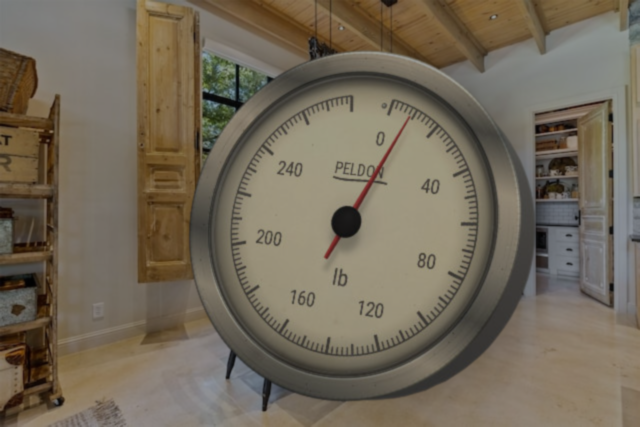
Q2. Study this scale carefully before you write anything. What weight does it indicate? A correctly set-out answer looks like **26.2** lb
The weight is **10** lb
